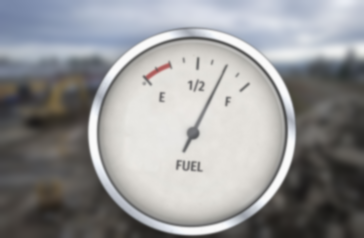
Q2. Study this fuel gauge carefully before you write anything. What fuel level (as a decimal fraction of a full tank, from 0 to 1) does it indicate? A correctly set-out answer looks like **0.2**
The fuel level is **0.75**
